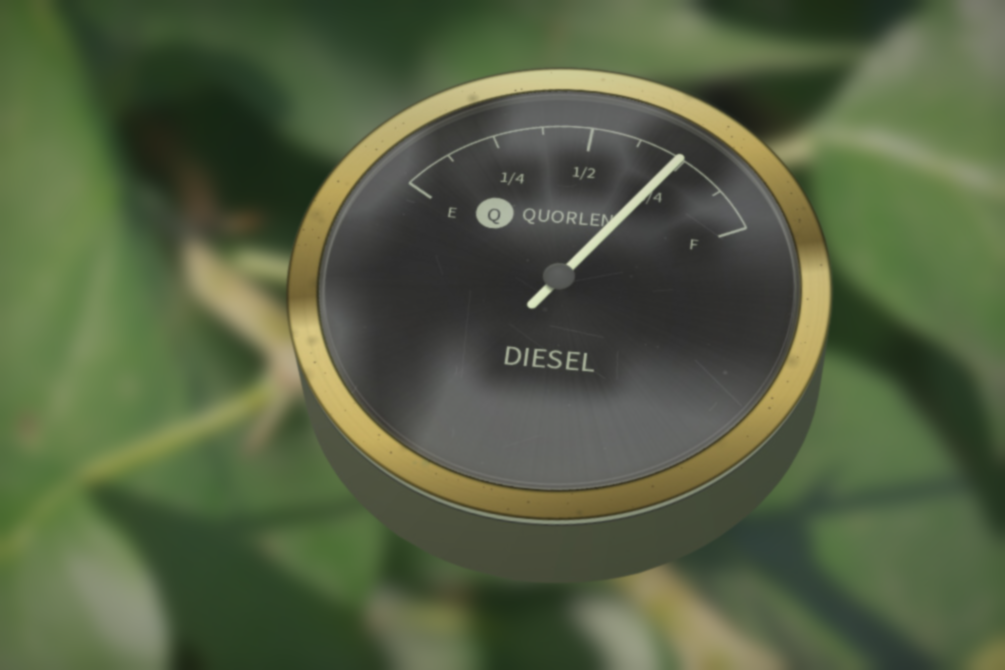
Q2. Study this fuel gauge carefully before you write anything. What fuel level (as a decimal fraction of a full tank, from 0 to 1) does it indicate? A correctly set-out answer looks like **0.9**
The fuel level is **0.75**
